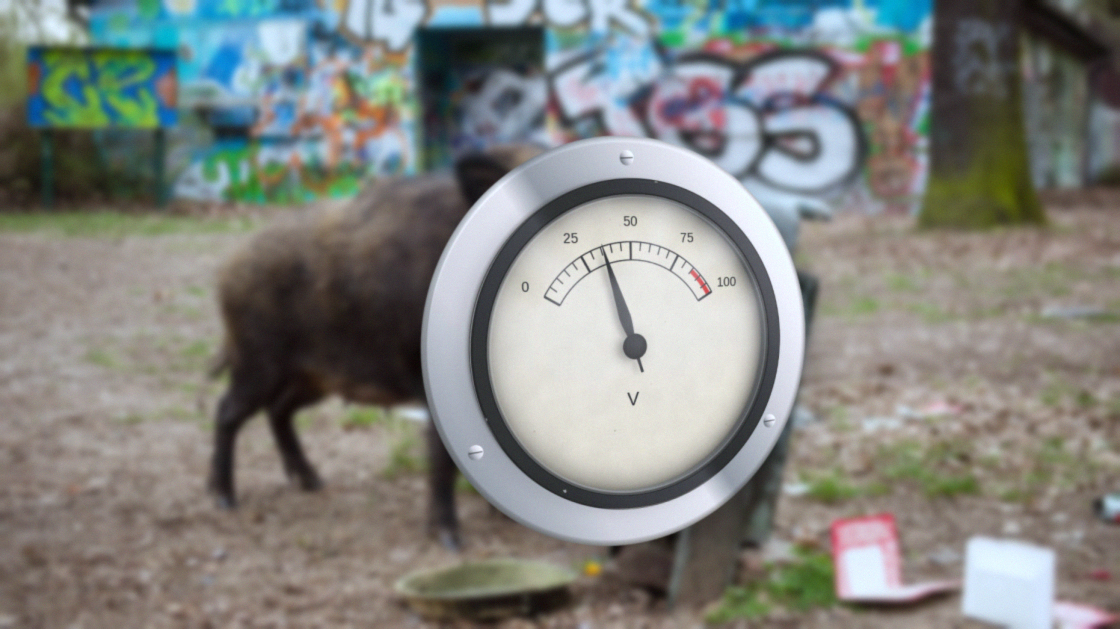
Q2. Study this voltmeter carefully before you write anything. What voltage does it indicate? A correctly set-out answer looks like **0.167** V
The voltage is **35** V
